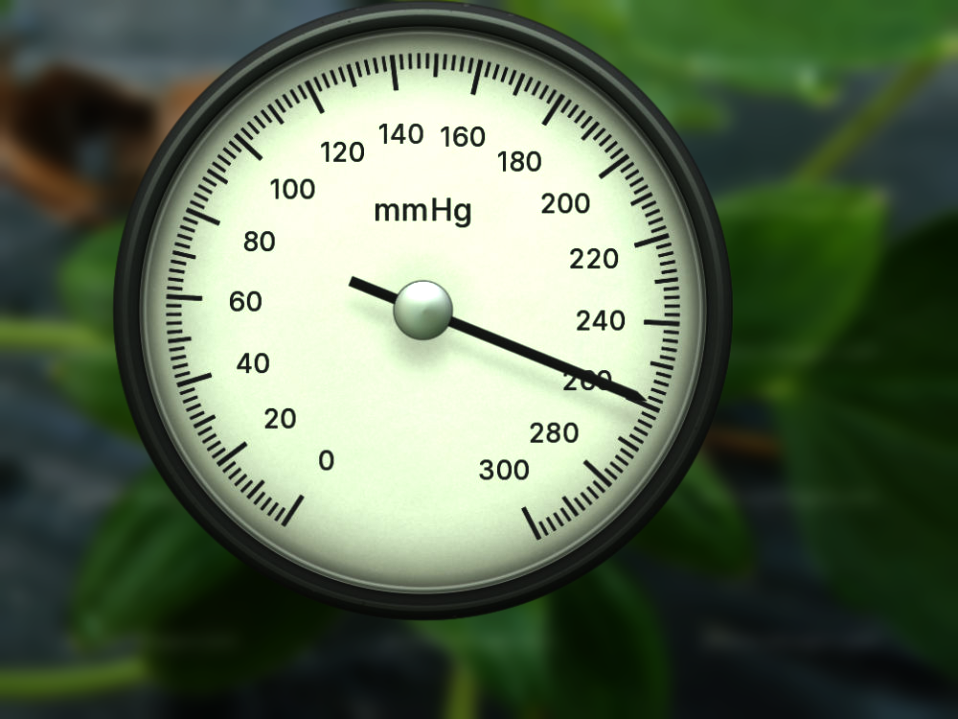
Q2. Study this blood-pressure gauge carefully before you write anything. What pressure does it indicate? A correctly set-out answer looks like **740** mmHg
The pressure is **259** mmHg
